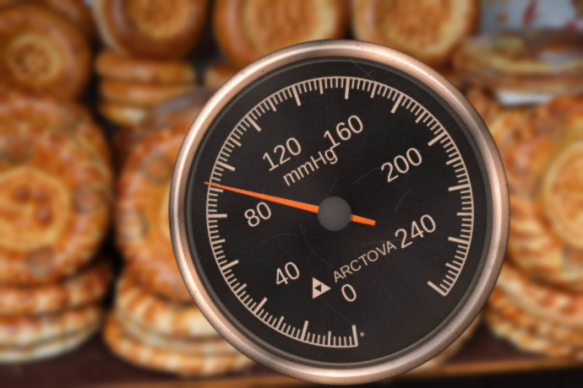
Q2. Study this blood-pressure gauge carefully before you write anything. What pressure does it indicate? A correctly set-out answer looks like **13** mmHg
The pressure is **92** mmHg
